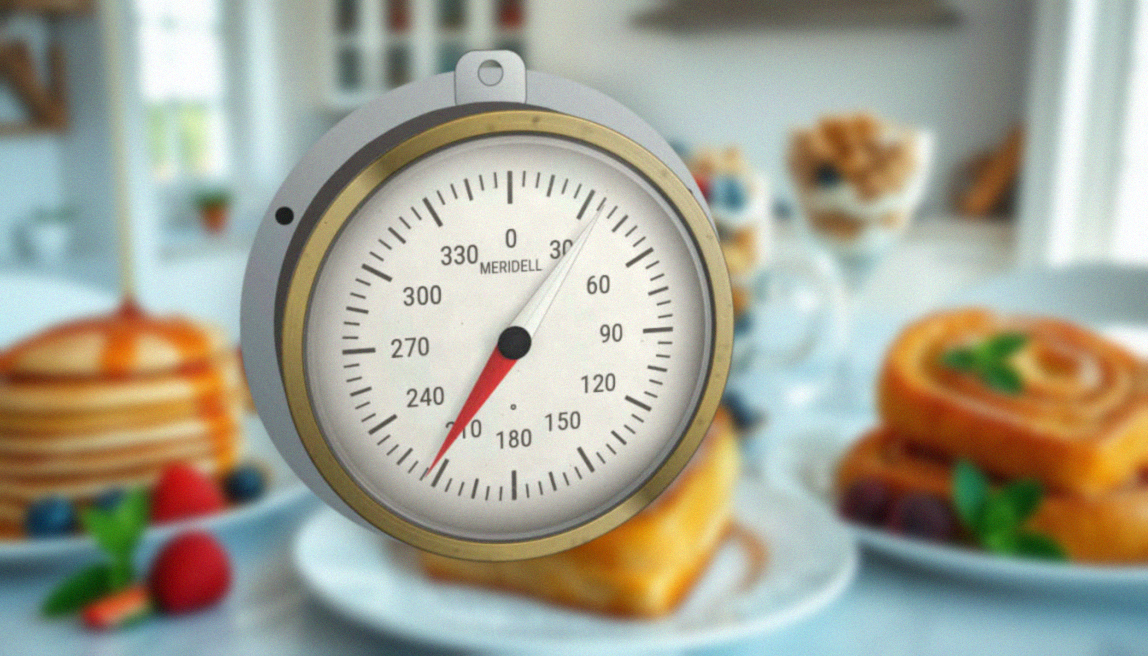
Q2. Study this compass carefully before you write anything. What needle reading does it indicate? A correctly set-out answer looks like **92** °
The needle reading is **215** °
